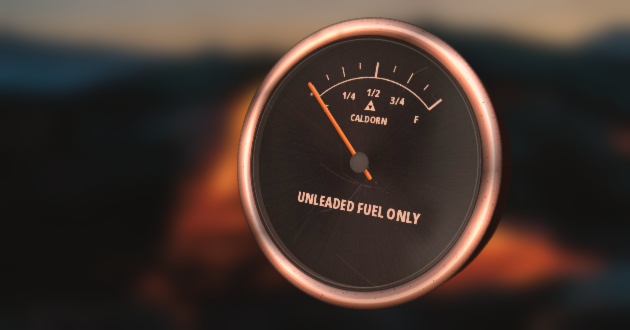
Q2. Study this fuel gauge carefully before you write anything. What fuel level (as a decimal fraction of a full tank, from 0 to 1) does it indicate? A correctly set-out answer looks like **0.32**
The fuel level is **0**
